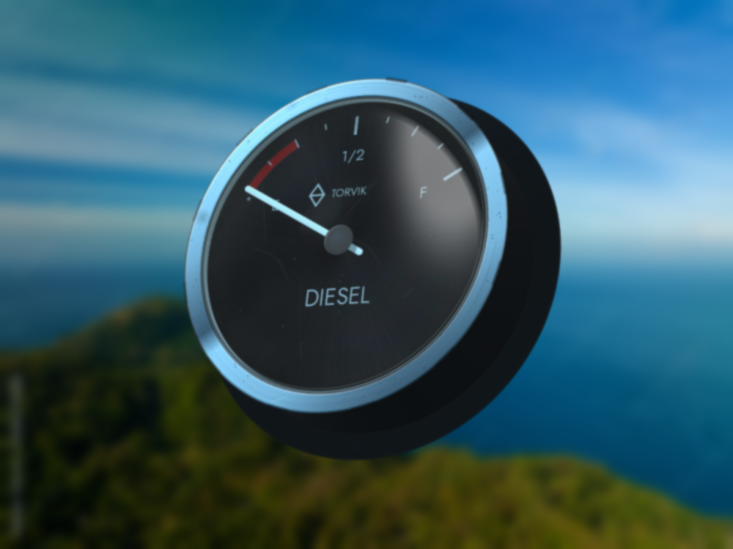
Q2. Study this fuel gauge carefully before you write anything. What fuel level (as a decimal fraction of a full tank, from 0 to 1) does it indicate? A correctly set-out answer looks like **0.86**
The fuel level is **0**
